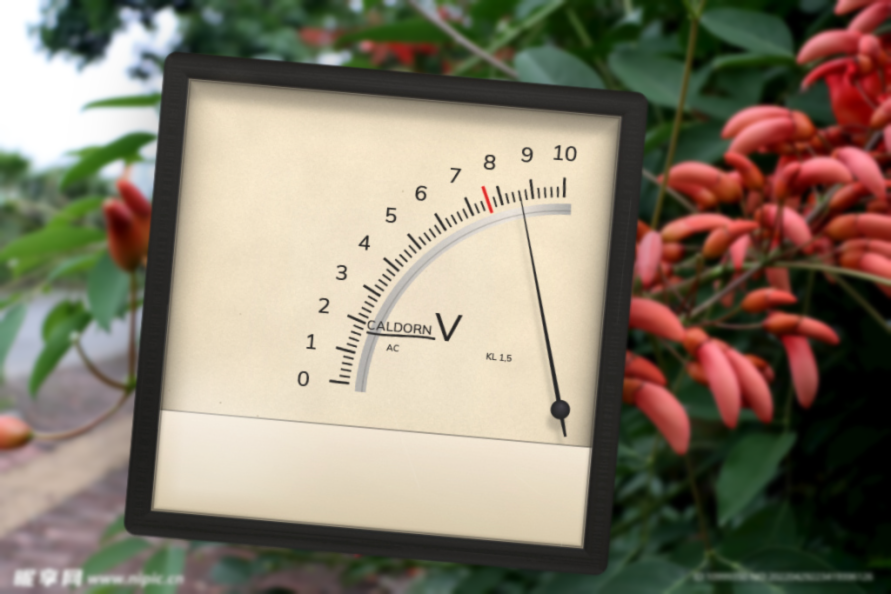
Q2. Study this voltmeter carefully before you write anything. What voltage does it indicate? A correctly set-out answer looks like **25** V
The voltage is **8.6** V
